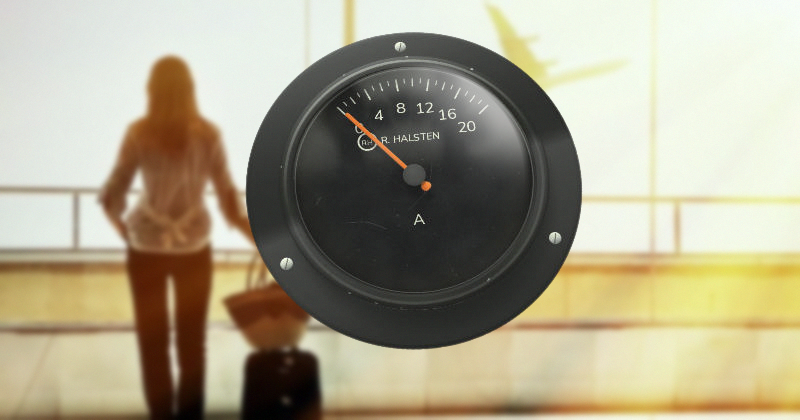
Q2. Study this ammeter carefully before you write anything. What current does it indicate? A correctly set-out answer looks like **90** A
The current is **0** A
